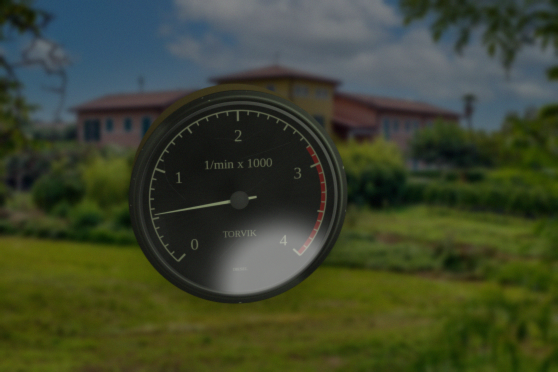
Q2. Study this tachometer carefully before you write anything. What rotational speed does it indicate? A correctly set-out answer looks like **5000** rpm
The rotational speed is **550** rpm
